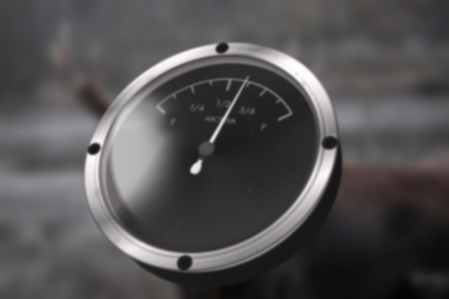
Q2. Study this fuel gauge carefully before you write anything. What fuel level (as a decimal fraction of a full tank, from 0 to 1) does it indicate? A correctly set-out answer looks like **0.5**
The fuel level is **0.625**
